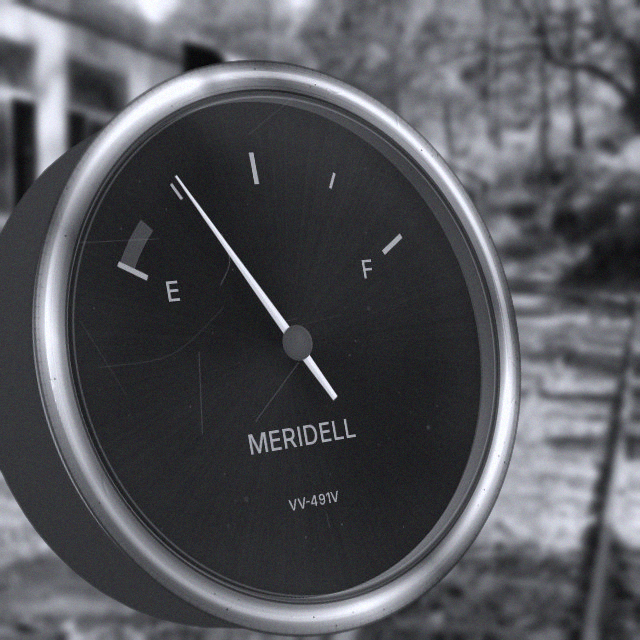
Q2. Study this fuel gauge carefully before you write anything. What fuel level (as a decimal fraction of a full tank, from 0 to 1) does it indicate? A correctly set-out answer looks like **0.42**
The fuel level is **0.25**
